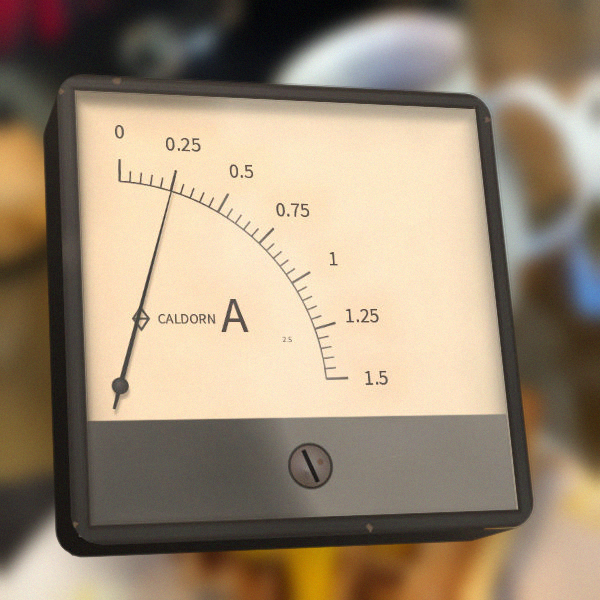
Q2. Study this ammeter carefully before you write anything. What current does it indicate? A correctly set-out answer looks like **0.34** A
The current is **0.25** A
